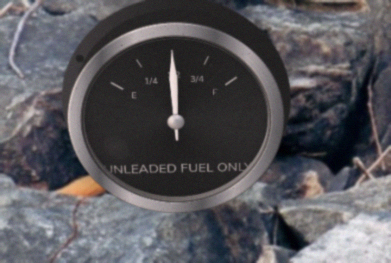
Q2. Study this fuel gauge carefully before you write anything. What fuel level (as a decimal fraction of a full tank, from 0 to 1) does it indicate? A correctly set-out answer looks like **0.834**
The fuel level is **0.5**
